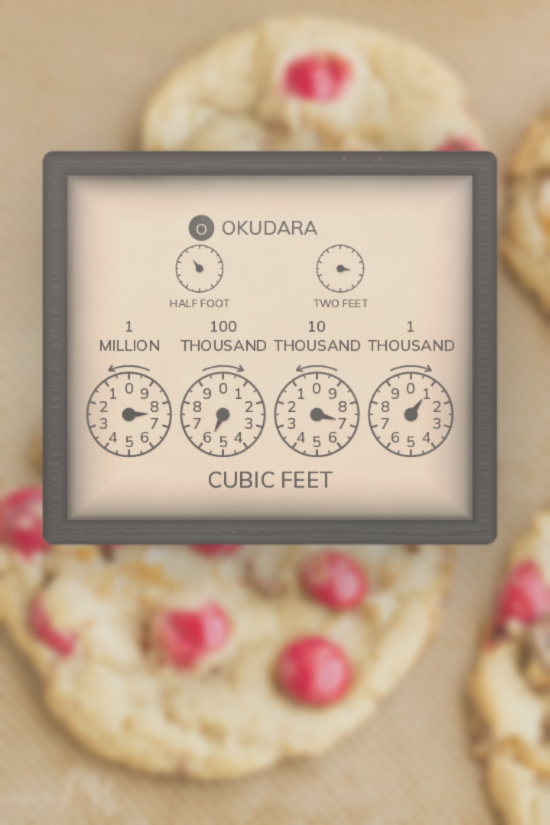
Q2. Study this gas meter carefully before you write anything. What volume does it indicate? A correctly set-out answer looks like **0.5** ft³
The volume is **757100** ft³
